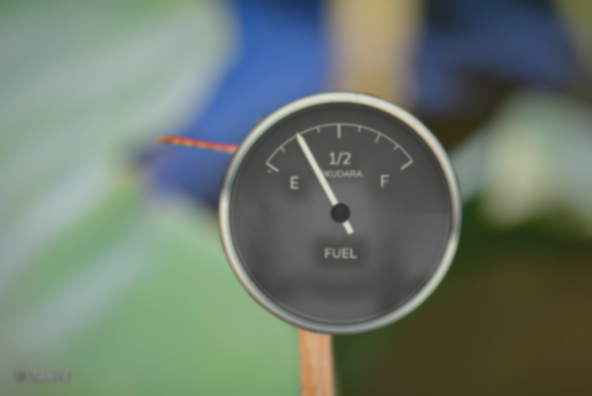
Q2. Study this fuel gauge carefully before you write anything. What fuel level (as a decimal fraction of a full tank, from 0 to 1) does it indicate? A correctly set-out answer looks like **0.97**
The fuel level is **0.25**
